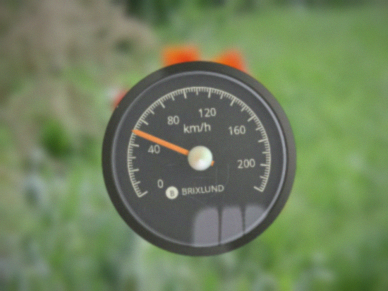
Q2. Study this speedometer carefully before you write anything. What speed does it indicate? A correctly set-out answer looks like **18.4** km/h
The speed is **50** km/h
